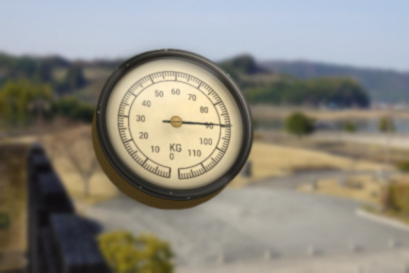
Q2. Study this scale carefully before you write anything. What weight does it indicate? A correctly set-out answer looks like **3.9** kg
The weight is **90** kg
